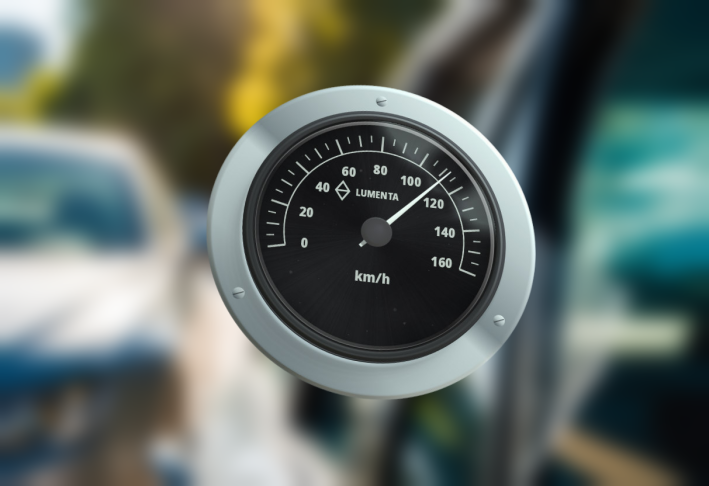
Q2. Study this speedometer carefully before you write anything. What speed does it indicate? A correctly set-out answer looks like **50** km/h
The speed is **112.5** km/h
